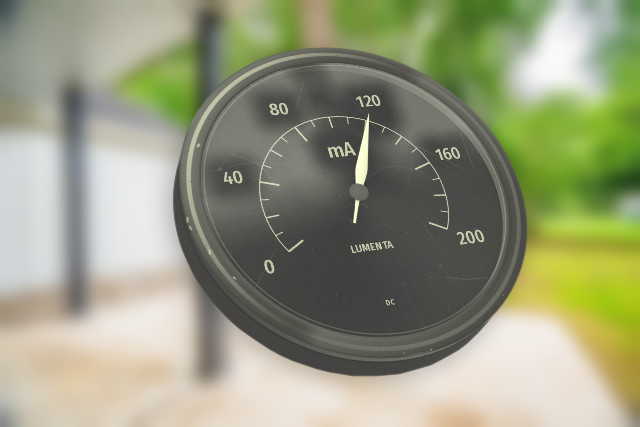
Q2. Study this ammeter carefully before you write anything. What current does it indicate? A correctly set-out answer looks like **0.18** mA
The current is **120** mA
